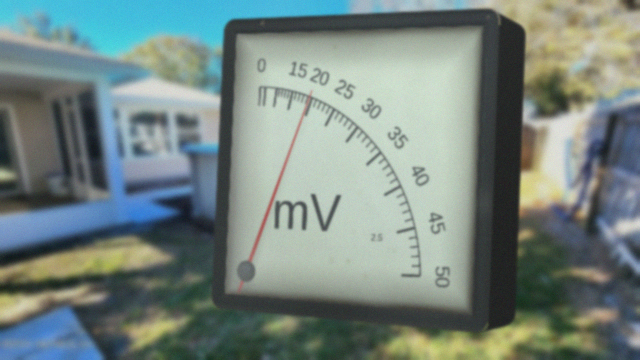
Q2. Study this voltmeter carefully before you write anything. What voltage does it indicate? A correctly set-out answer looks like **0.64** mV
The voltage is **20** mV
